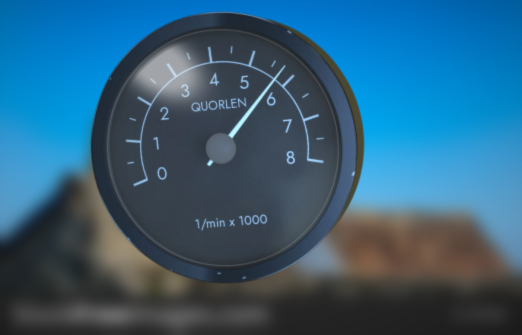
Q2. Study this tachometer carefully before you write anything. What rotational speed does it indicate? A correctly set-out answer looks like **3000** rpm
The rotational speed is **5750** rpm
